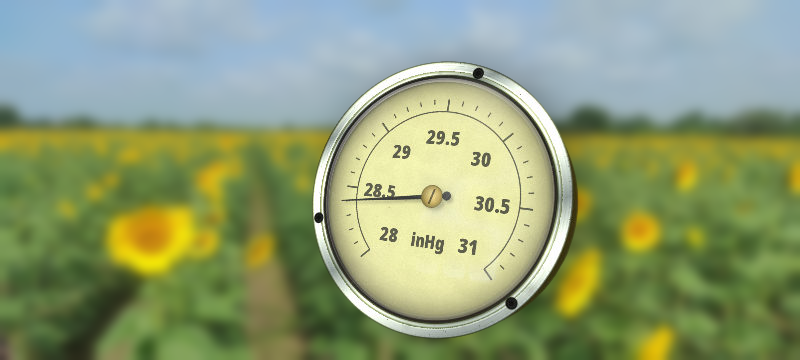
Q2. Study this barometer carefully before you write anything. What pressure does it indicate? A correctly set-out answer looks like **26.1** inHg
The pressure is **28.4** inHg
